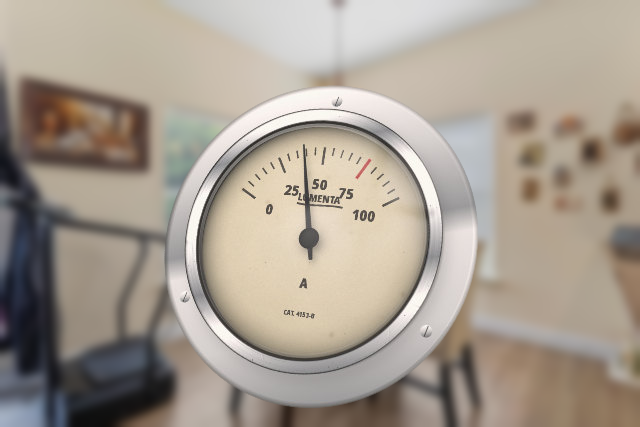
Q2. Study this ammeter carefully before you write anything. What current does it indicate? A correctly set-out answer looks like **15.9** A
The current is **40** A
